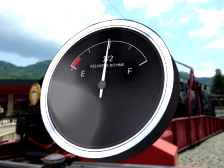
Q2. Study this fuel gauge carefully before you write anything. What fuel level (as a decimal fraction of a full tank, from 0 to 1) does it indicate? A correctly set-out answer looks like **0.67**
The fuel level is **0.5**
